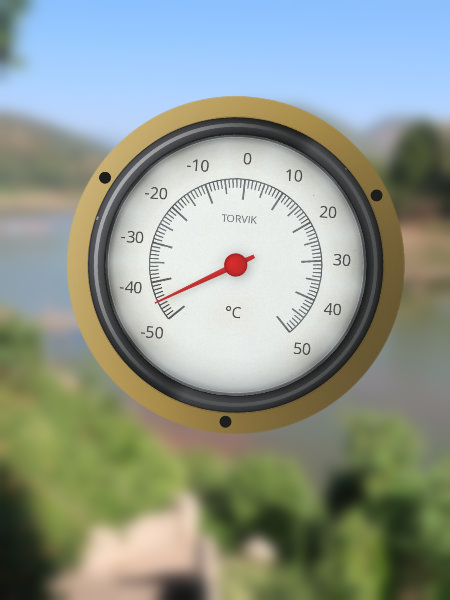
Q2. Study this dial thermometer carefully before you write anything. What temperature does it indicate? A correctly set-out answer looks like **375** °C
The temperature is **-45** °C
